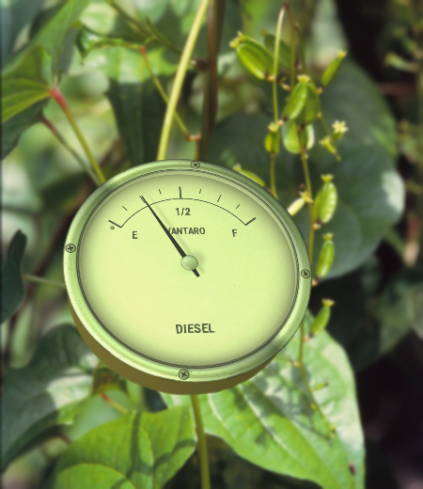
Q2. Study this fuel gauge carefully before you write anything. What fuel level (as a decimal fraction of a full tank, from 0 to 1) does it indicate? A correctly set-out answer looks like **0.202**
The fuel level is **0.25**
